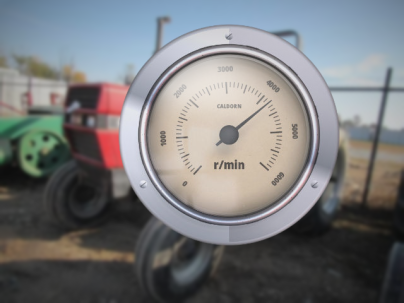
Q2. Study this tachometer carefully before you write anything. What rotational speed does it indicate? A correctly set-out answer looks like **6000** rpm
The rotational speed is **4200** rpm
